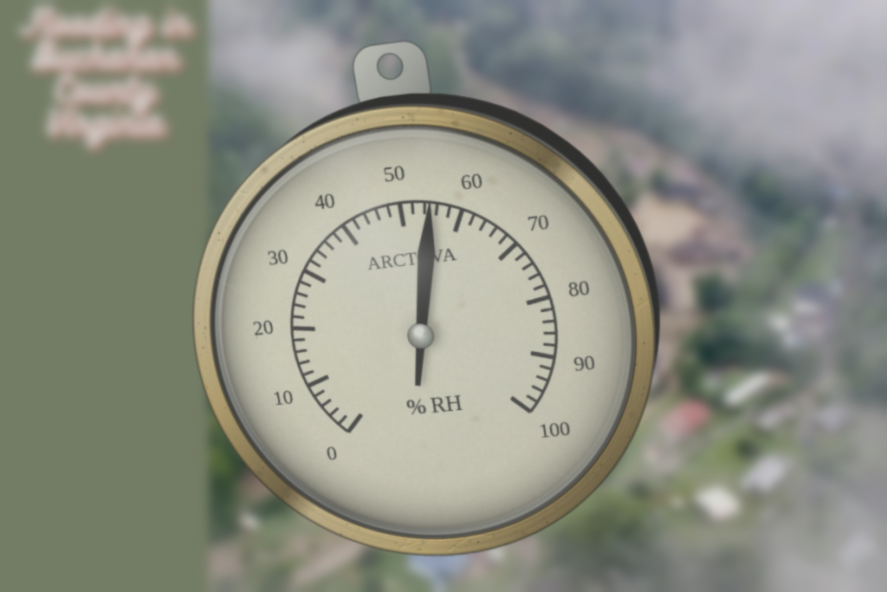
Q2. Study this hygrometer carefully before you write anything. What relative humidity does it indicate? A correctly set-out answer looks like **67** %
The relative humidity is **55** %
